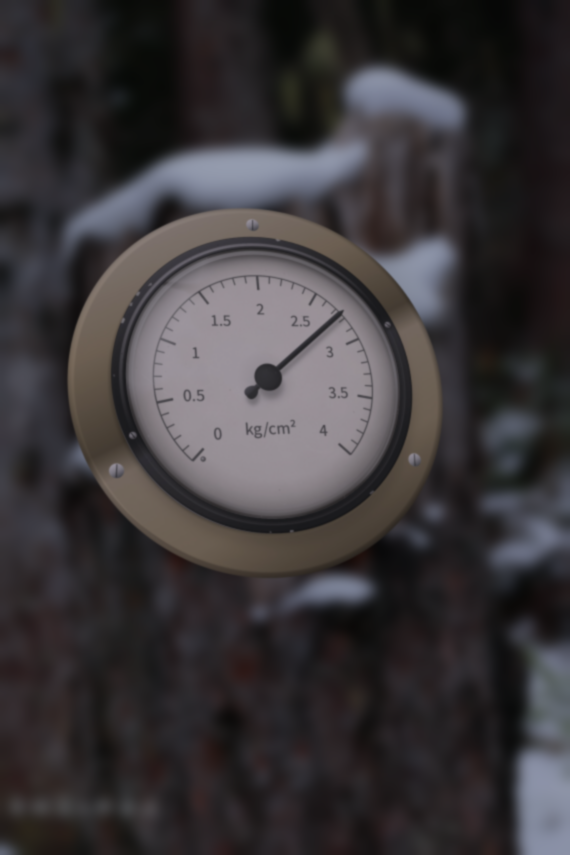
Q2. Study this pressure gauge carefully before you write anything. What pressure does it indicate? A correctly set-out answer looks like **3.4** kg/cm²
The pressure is **2.75** kg/cm²
